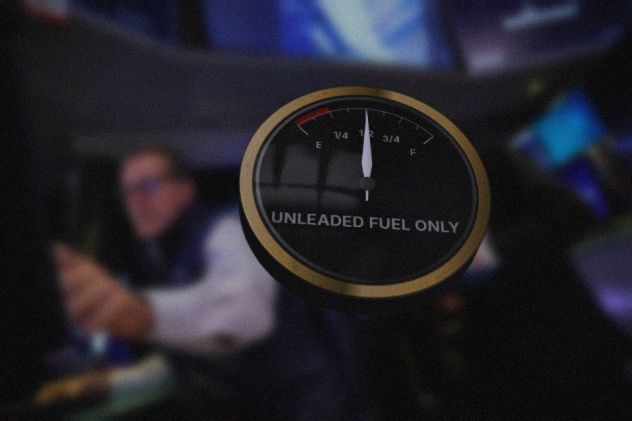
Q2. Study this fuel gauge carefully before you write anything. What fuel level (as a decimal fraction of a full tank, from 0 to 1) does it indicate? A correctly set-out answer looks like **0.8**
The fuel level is **0.5**
